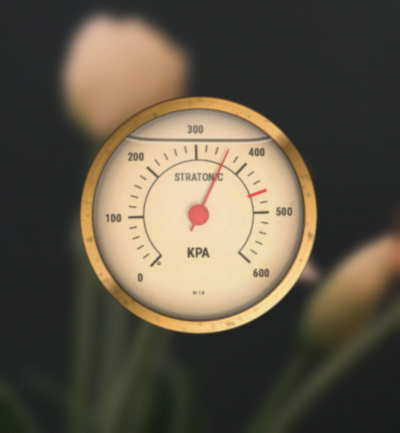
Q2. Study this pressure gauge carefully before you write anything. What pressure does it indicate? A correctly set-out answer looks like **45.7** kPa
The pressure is **360** kPa
